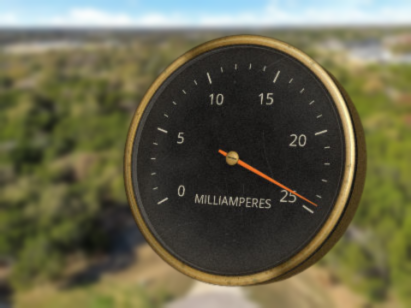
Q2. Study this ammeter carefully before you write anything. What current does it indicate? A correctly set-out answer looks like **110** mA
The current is **24.5** mA
